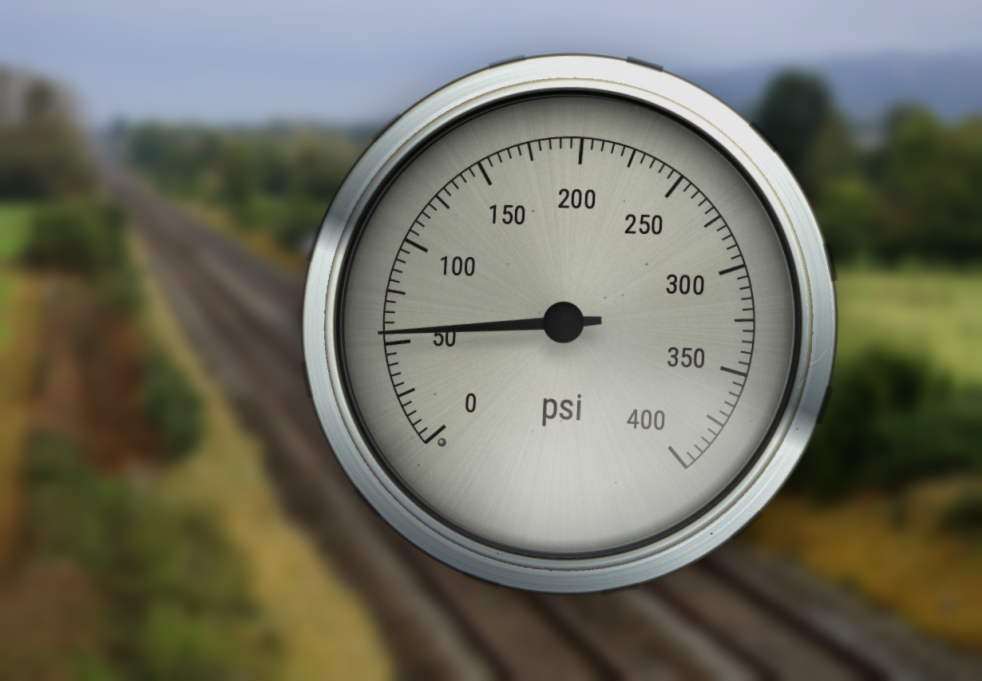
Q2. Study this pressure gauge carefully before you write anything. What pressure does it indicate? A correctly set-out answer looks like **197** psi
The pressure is **55** psi
